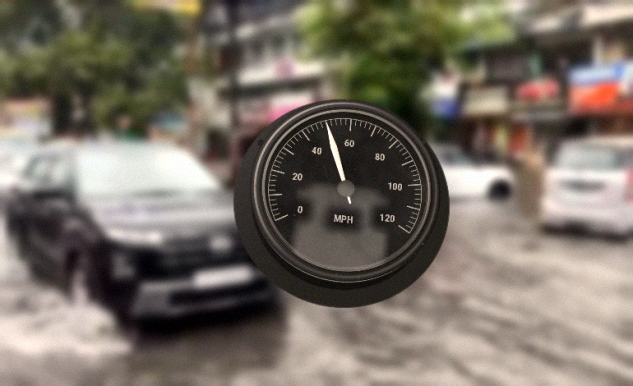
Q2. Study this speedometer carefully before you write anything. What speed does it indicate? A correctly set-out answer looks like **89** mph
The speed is **50** mph
